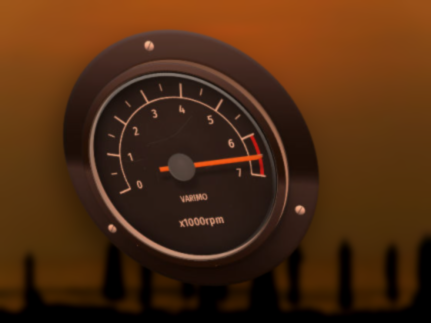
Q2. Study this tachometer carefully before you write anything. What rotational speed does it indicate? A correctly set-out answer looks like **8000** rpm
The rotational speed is **6500** rpm
